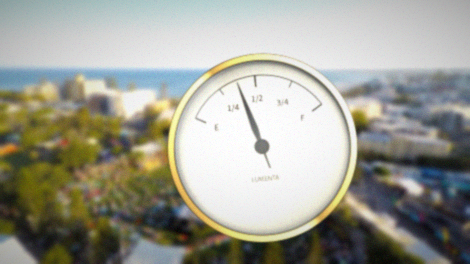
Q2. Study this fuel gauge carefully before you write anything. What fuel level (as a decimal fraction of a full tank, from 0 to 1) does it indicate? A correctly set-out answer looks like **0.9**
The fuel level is **0.375**
